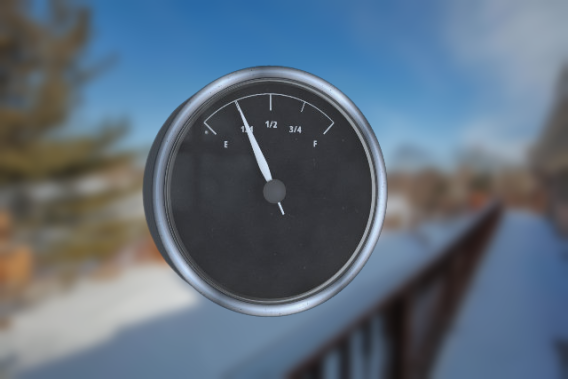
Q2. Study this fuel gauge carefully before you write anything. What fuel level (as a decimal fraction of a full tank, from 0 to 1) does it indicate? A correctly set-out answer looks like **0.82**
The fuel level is **0.25**
